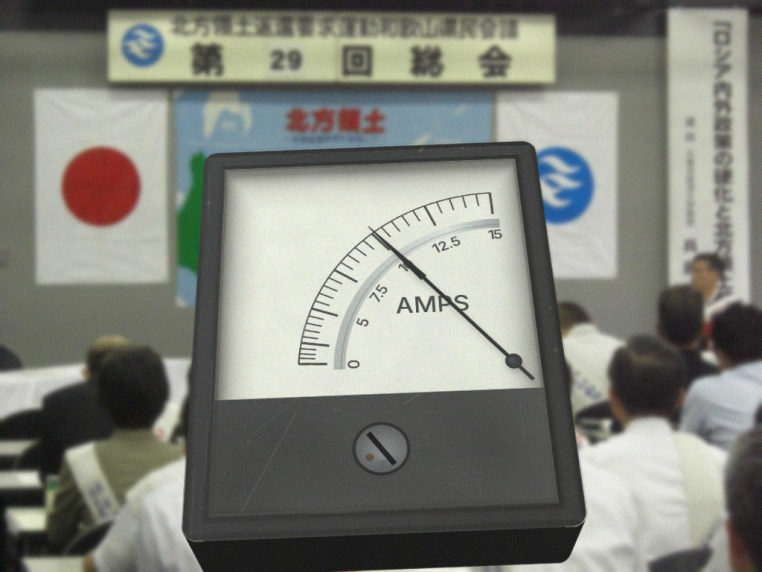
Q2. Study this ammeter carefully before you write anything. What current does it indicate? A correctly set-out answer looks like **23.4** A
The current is **10** A
